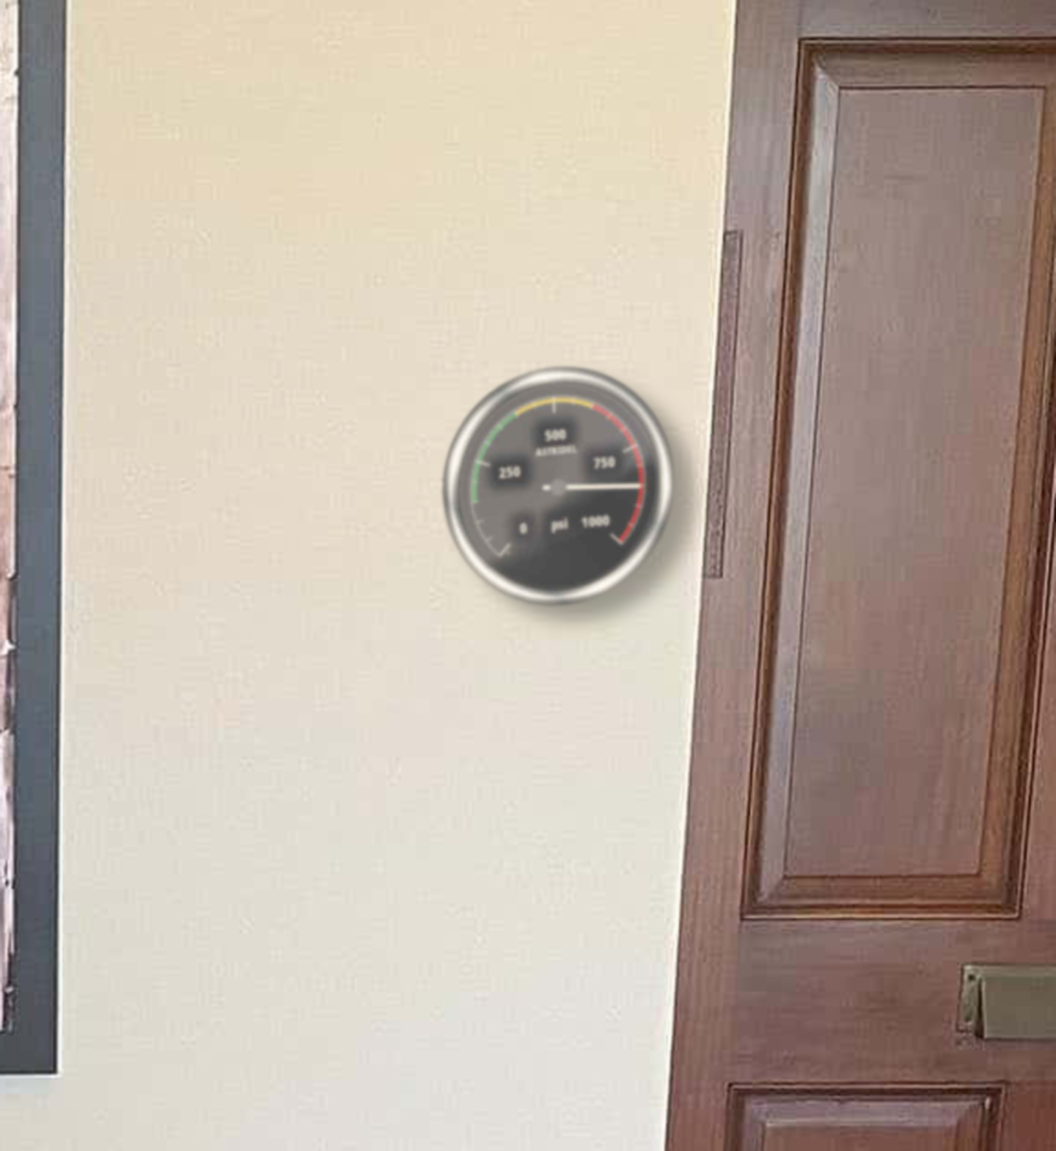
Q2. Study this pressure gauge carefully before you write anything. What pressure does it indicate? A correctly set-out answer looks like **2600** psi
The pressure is **850** psi
